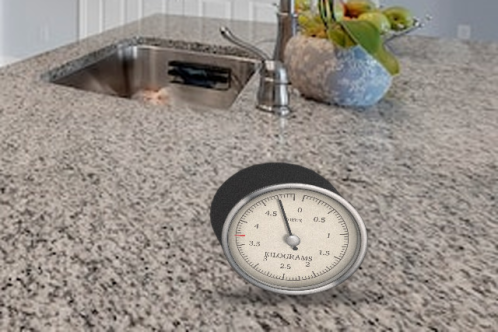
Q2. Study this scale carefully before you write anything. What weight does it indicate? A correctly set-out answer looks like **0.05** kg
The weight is **4.75** kg
